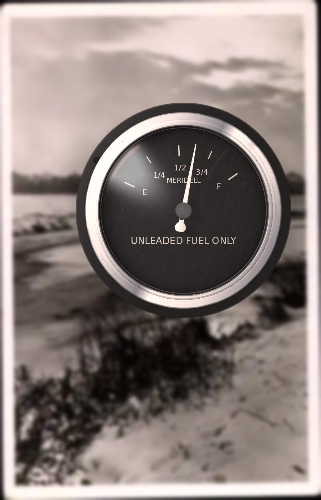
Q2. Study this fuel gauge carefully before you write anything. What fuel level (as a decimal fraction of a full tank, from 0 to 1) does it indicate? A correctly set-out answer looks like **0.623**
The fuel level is **0.625**
